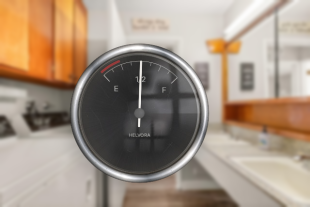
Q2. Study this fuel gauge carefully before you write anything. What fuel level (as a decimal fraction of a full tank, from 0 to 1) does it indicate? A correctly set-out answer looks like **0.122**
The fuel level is **0.5**
